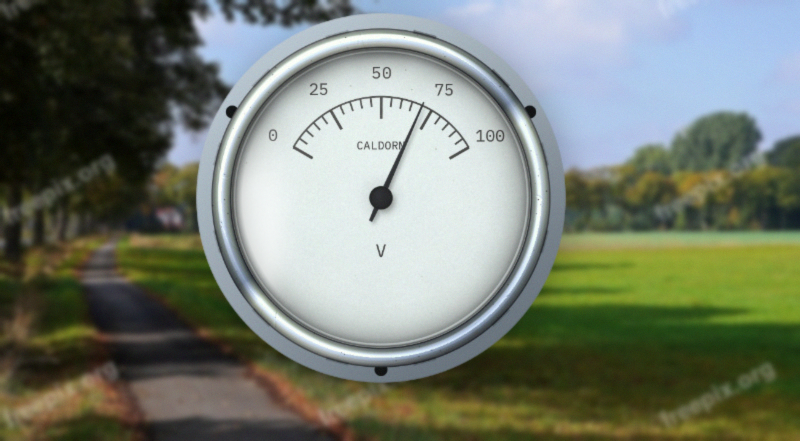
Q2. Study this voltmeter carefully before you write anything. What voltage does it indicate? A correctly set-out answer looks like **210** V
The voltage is **70** V
